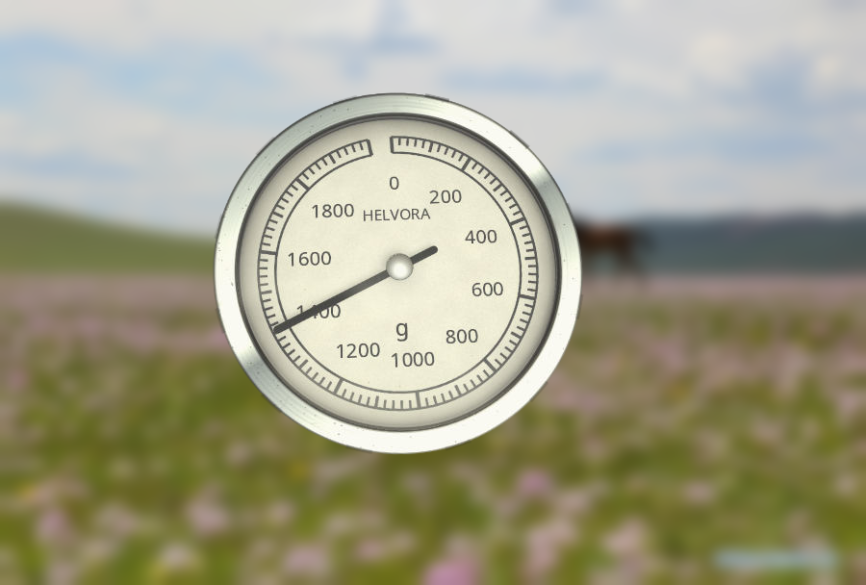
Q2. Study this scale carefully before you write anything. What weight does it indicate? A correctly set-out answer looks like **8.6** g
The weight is **1400** g
